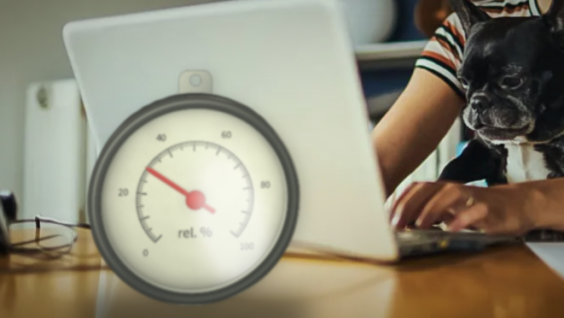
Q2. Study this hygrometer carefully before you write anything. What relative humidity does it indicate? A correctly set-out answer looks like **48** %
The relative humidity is **30** %
